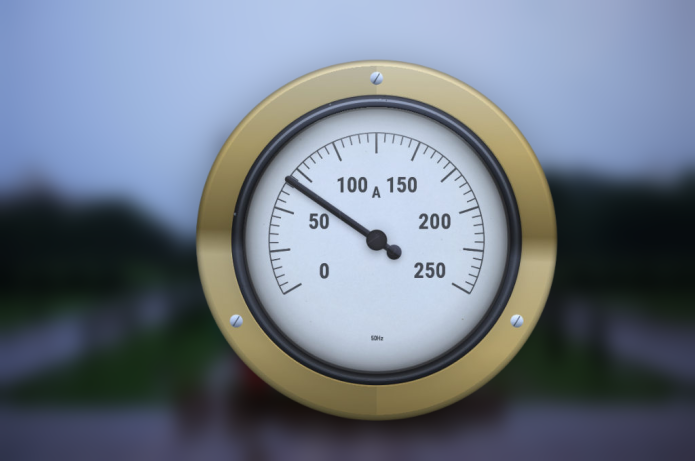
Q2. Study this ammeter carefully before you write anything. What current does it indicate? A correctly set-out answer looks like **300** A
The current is **67.5** A
